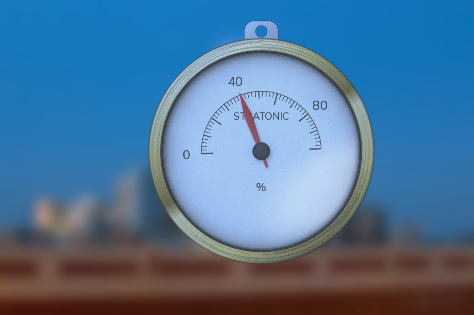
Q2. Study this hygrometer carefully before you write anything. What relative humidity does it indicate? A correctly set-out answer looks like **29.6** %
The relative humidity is **40** %
